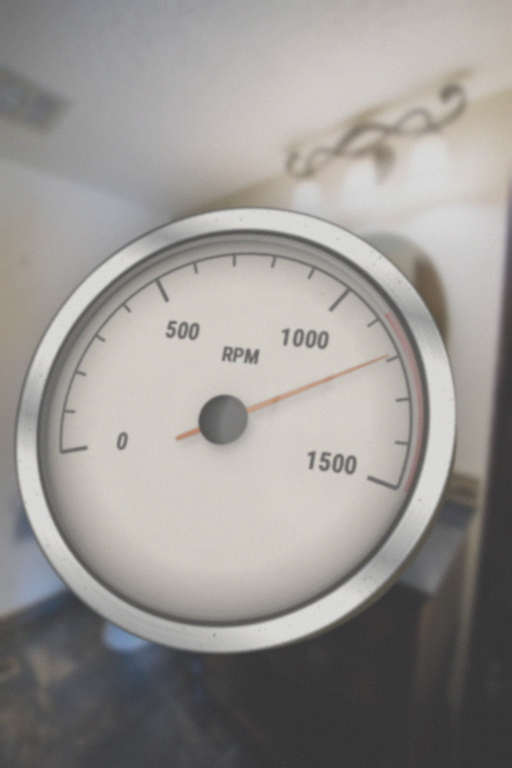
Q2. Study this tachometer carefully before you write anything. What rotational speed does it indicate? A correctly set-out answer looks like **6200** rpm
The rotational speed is **1200** rpm
